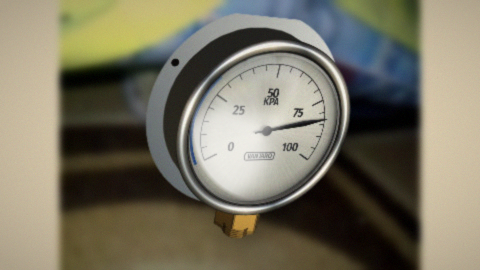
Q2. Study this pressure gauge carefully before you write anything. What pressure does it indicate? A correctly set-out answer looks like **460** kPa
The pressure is **82.5** kPa
